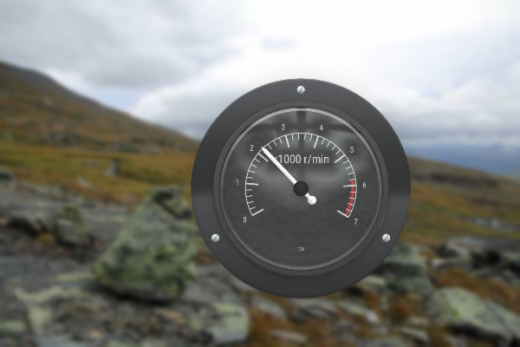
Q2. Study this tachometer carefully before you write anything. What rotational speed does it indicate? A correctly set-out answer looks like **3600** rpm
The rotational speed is **2200** rpm
